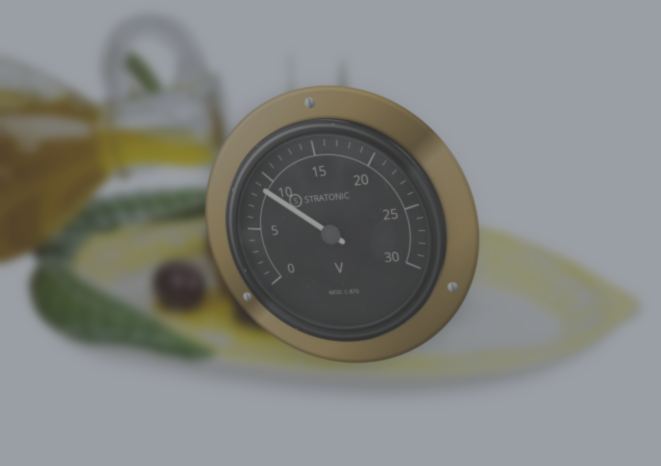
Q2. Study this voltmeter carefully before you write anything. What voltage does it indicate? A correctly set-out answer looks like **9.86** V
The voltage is **9** V
